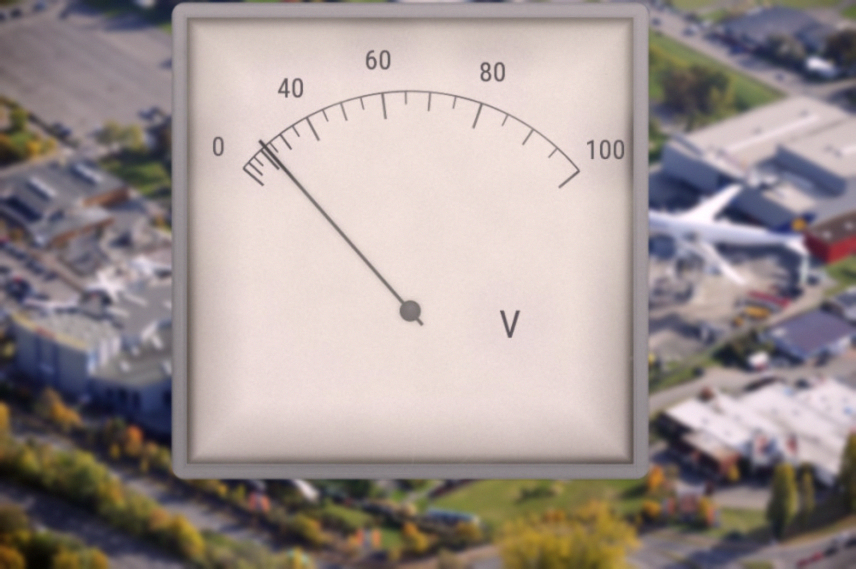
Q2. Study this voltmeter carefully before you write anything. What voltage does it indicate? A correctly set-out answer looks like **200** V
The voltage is **22.5** V
